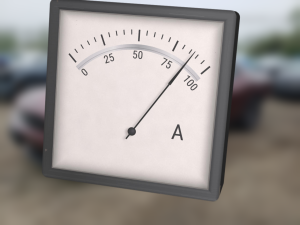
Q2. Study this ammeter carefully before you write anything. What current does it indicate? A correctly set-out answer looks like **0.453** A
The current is **87.5** A
